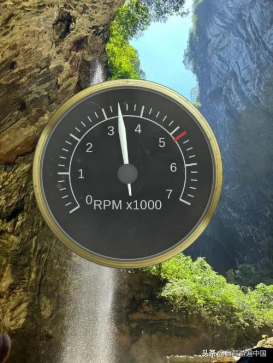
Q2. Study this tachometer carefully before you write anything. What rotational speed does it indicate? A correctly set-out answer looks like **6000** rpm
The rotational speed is **3400** rpm
